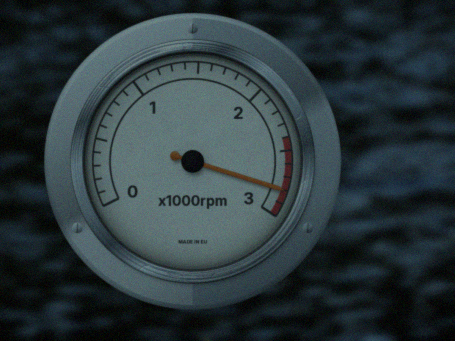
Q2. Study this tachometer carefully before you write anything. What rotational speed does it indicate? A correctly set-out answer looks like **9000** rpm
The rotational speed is **2800** rpm
